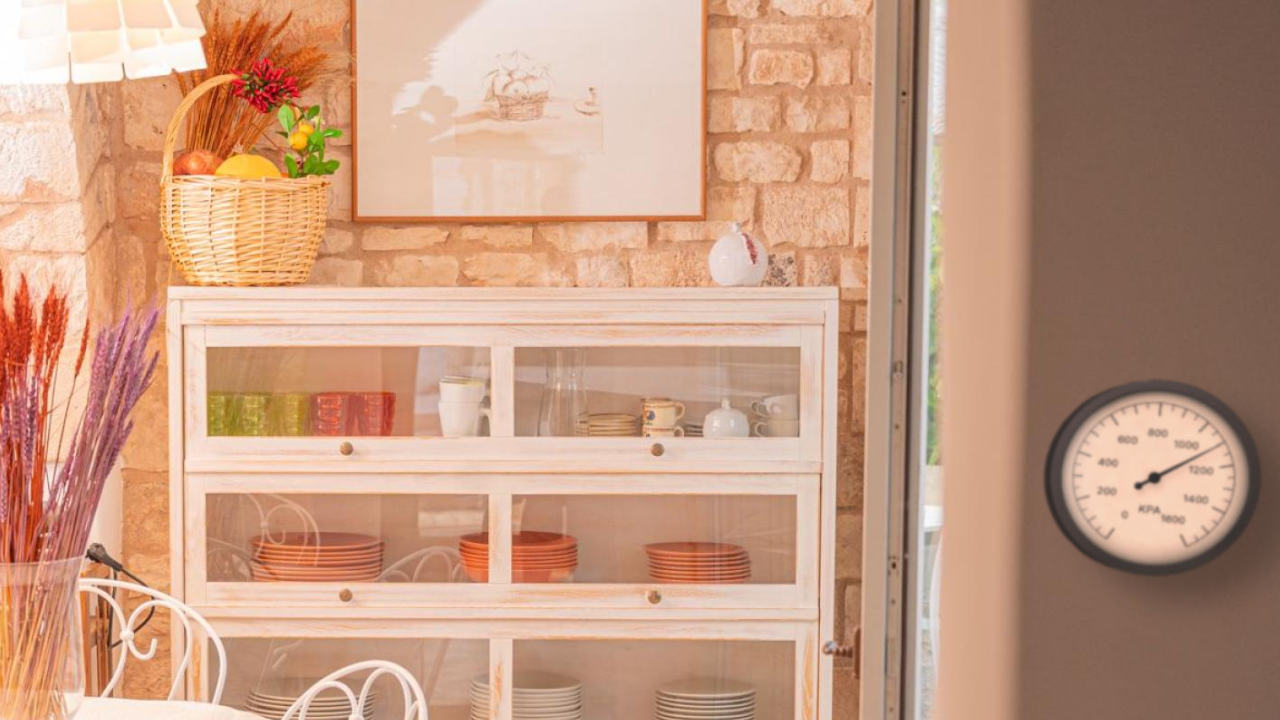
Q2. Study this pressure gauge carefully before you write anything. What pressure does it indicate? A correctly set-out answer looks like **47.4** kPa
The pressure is **1100** kPa
